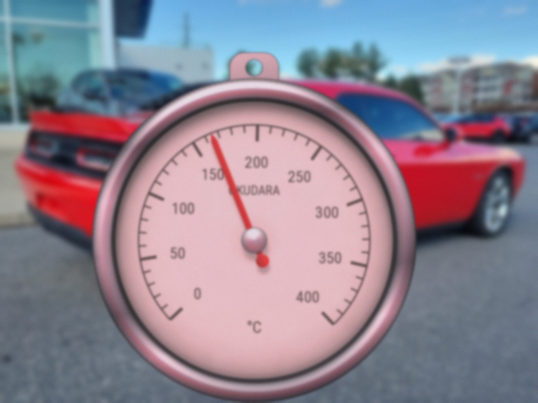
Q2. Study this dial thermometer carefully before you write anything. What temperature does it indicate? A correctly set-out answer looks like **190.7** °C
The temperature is **165** °C
